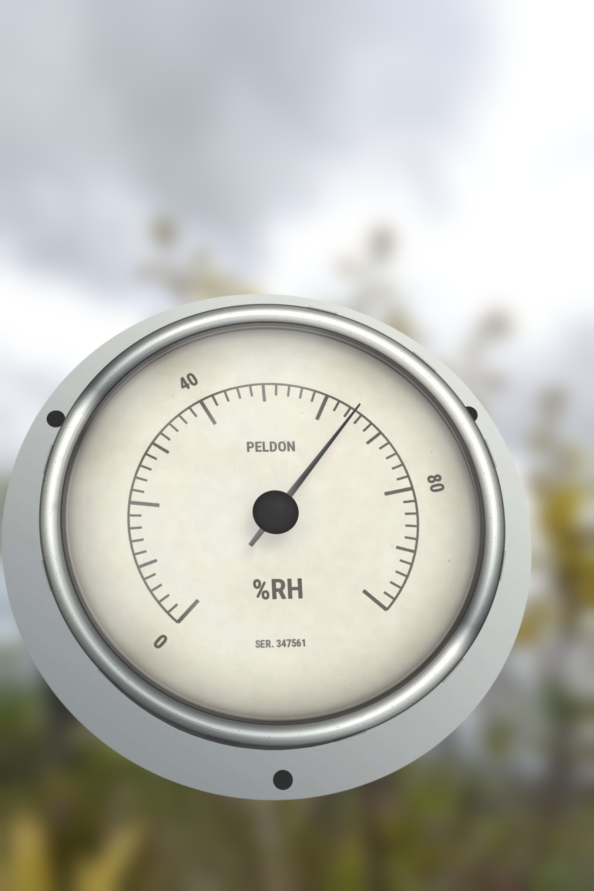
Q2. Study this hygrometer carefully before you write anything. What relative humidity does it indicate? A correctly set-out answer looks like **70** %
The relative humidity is **65** %
